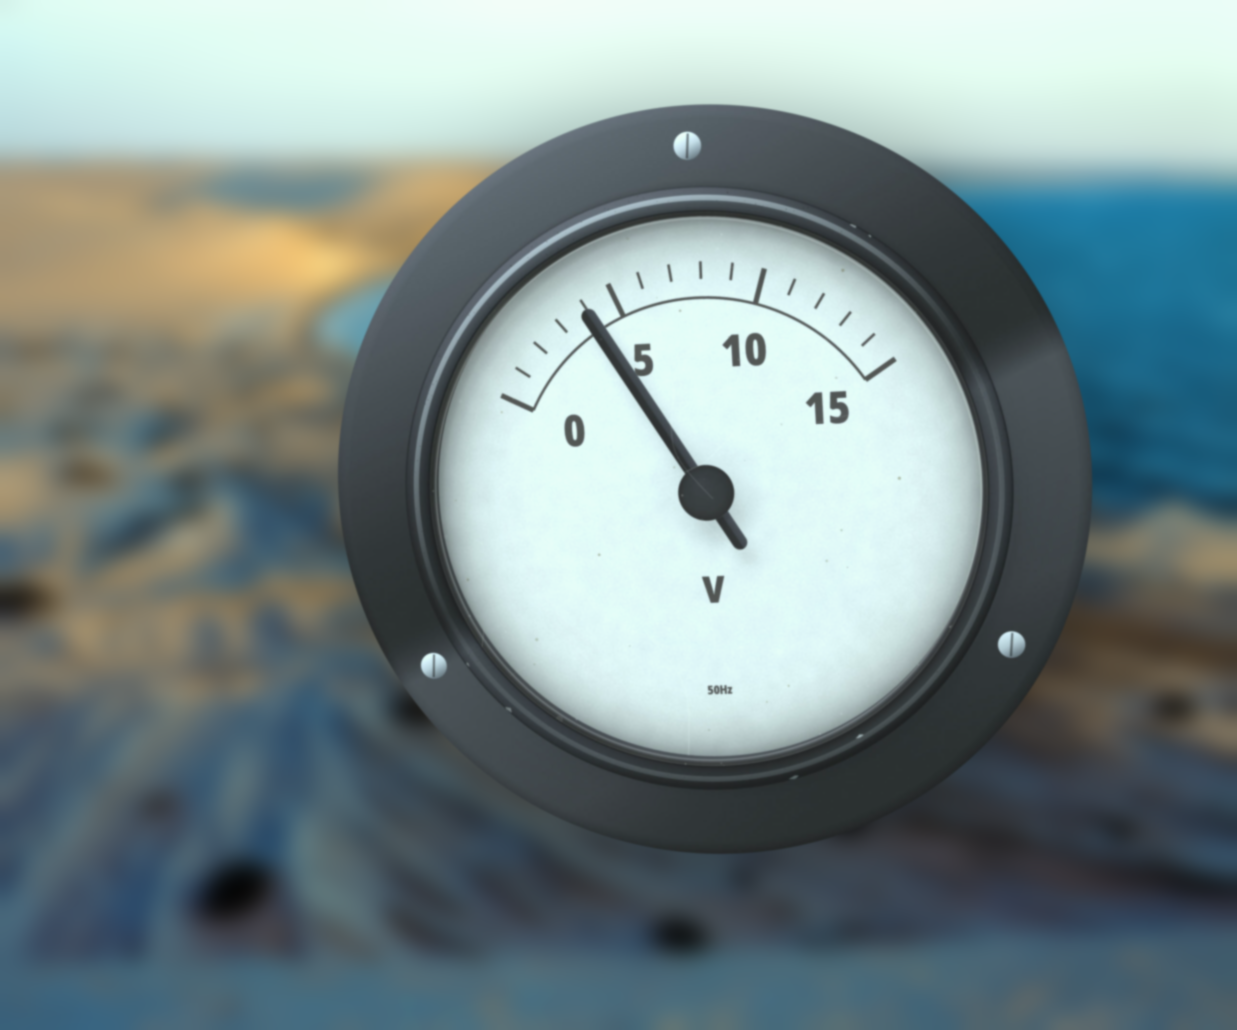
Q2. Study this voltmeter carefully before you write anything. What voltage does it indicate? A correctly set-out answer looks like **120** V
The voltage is **4** V
